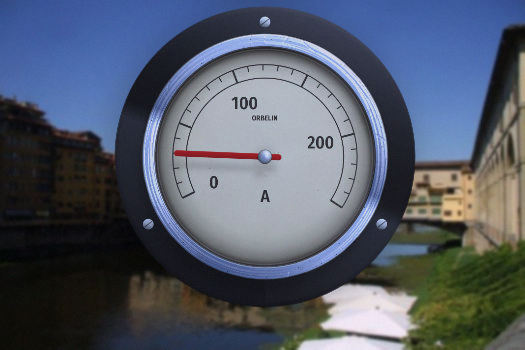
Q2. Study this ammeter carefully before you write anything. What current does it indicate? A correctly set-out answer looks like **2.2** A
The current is **30** A
